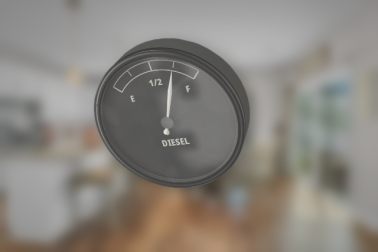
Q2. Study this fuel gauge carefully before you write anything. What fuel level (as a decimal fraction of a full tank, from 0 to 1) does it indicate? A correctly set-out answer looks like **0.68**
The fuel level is **0.75**
